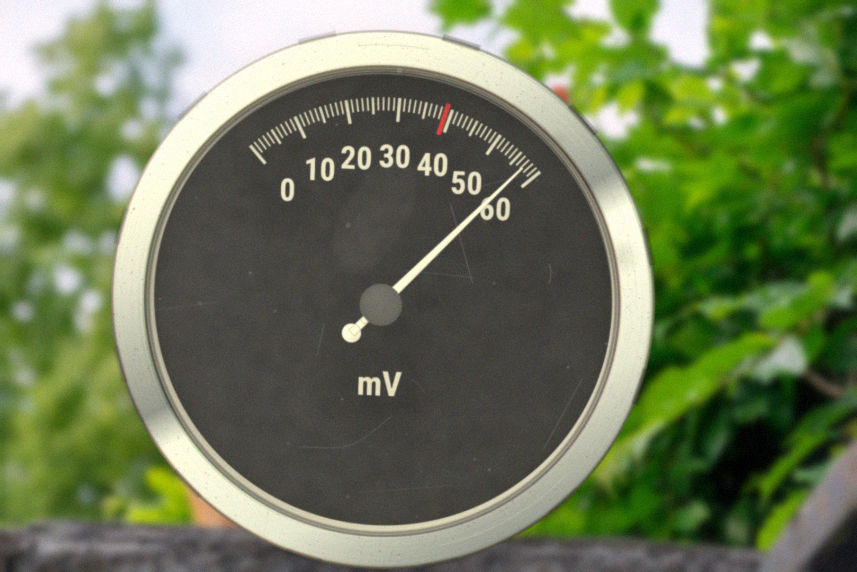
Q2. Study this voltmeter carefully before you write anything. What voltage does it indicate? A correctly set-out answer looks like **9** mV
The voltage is **57** mV
